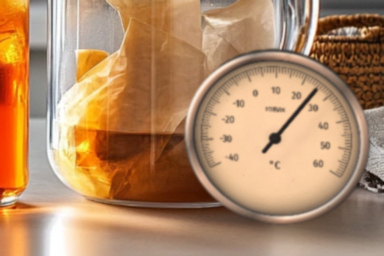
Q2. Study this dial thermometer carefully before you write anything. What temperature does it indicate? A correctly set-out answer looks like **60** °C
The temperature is **25** °C
